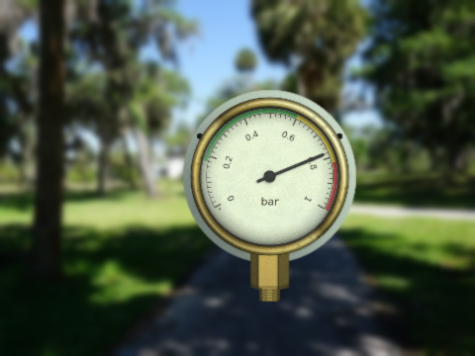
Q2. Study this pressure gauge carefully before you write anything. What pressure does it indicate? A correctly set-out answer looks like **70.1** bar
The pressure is **0.78** bar
